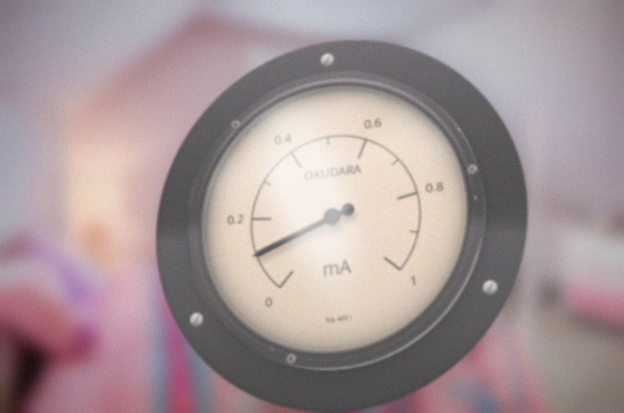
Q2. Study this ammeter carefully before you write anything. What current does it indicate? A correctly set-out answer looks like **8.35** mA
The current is **0.1** mA
